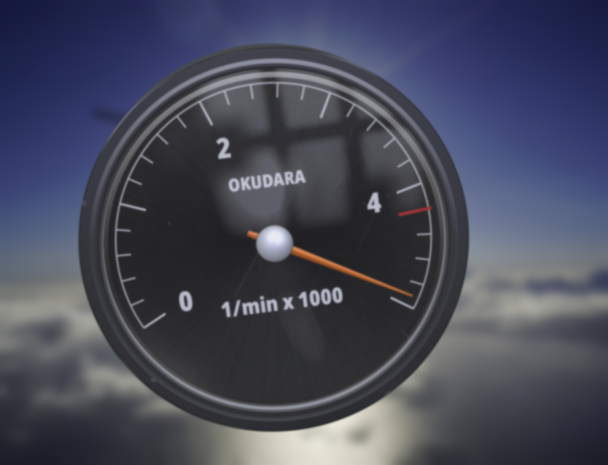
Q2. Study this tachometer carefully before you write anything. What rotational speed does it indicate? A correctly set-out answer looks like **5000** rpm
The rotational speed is **4900** rpm
